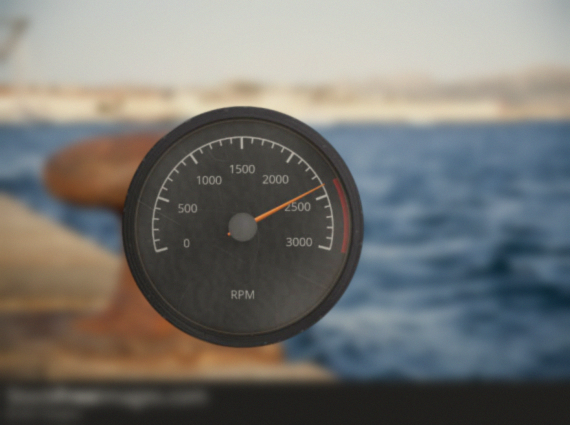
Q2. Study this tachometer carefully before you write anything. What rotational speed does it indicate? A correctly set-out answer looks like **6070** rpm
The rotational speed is **2400** rpm
